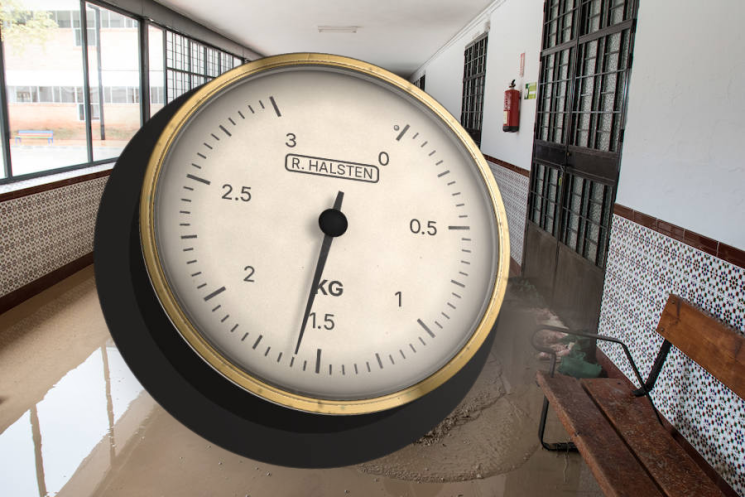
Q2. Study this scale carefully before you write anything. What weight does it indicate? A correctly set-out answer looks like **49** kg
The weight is **1.6** kg
